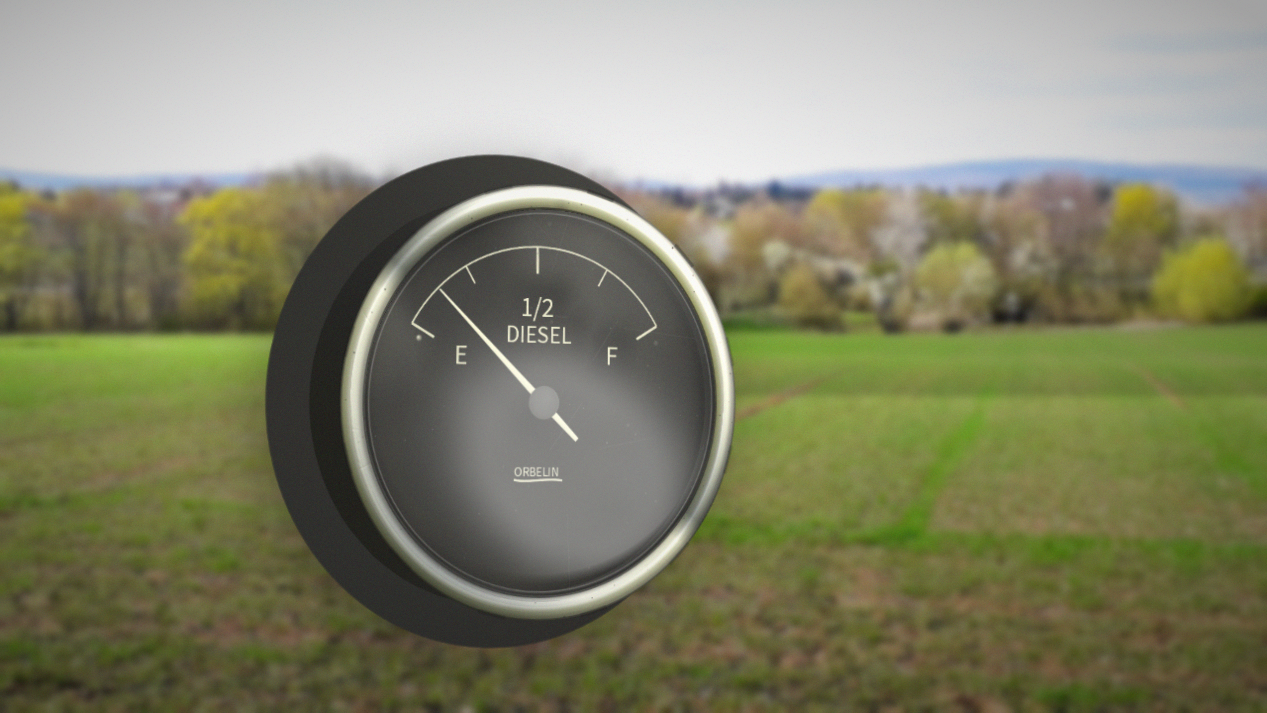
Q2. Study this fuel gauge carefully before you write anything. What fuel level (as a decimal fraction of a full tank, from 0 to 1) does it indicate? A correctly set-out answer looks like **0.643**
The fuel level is **0.125**
